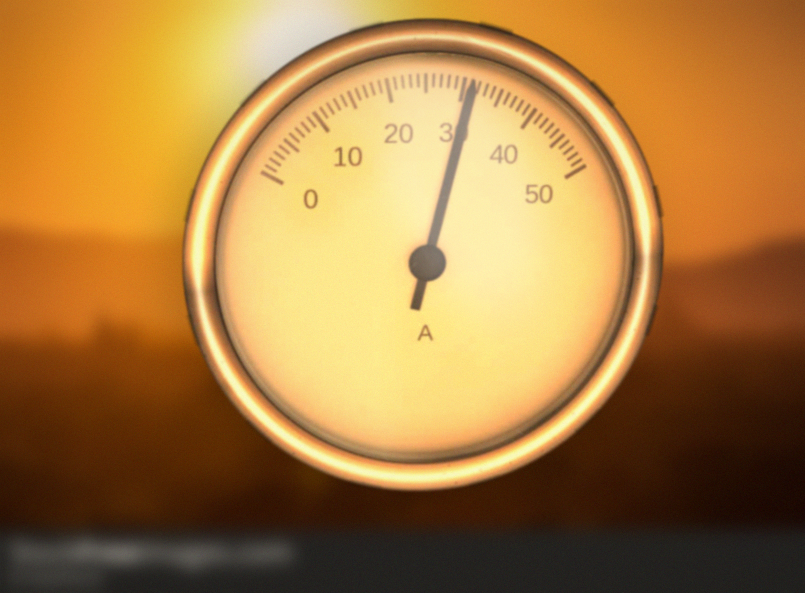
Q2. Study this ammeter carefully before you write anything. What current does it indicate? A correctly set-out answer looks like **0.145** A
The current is **31** A
